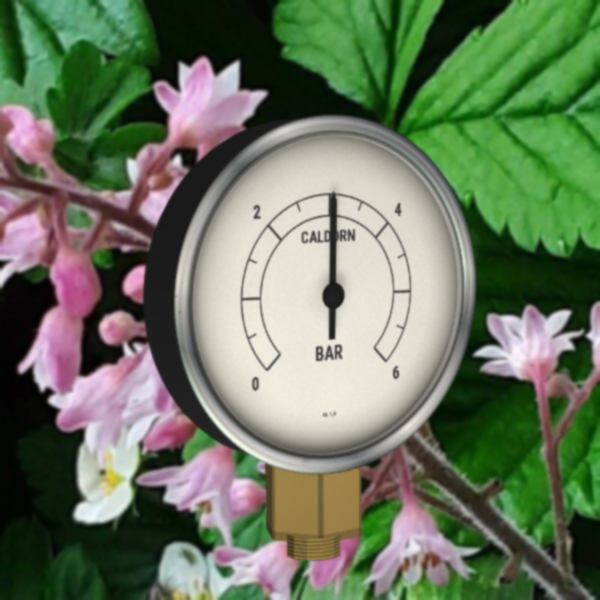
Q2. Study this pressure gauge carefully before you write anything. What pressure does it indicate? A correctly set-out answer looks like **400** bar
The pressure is **3** bar
